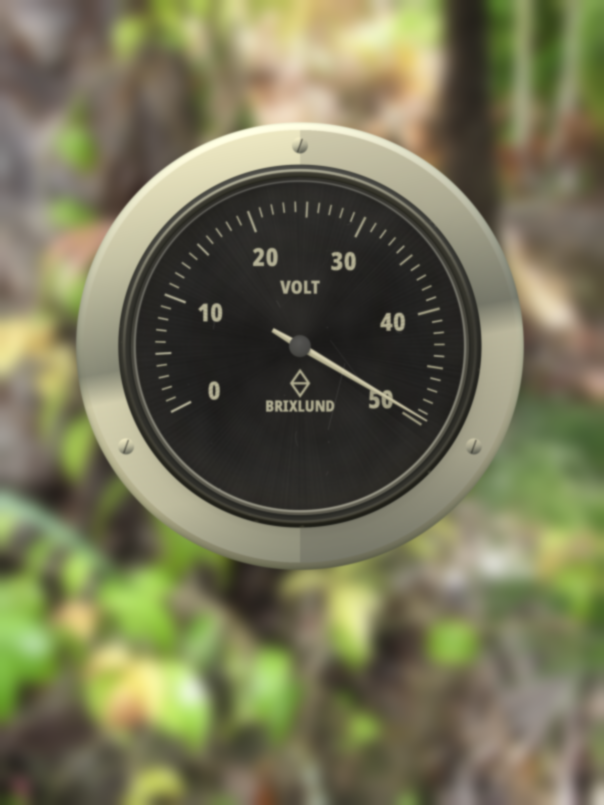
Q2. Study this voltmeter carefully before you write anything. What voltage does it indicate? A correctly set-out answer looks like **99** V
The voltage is **49.5** V
